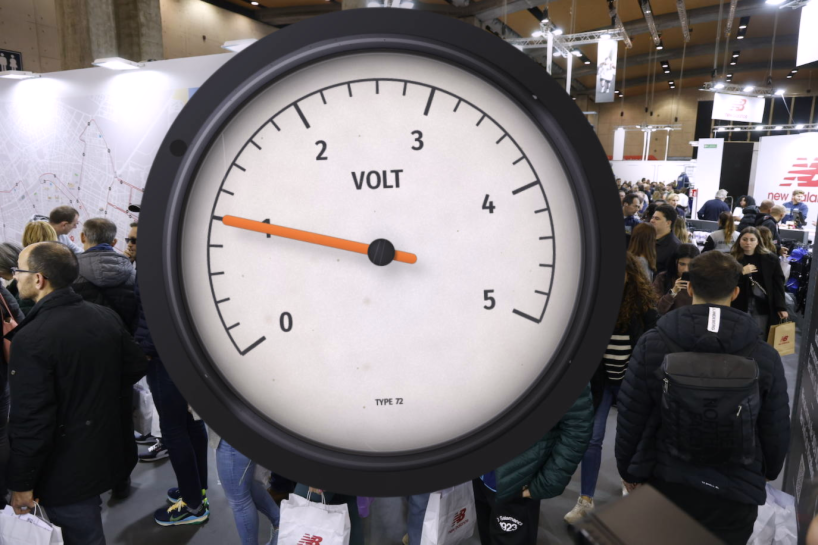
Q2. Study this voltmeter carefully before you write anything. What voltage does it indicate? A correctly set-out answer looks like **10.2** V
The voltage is **1** V
